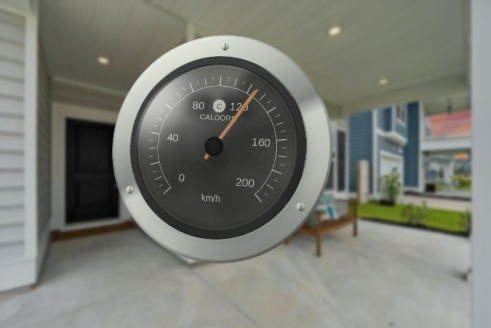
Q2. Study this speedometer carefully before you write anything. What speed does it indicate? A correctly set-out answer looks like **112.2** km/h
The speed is **125** km/h
